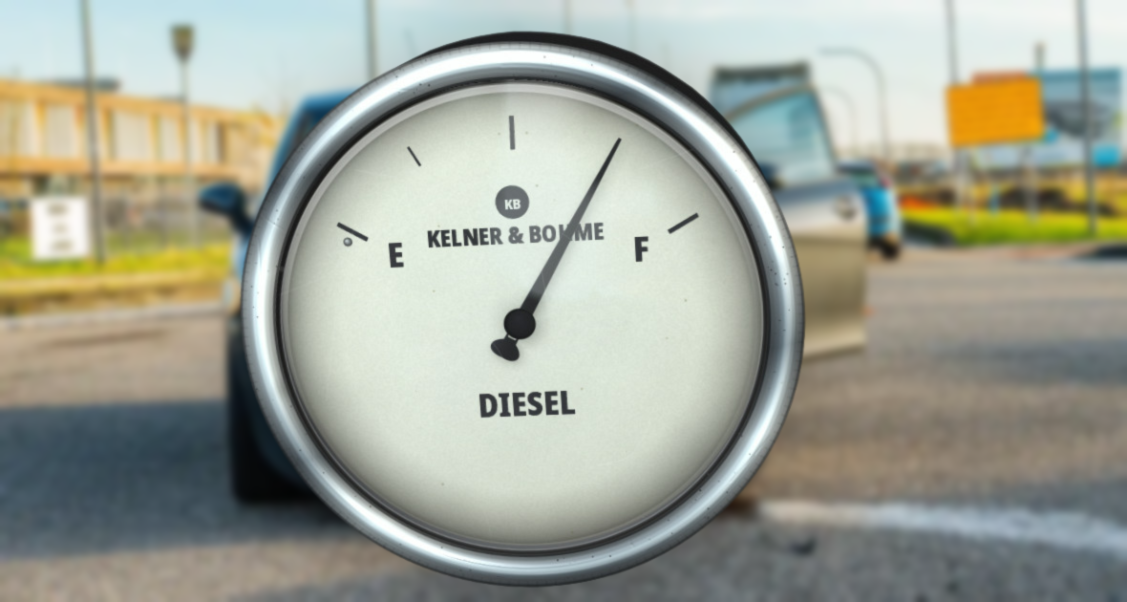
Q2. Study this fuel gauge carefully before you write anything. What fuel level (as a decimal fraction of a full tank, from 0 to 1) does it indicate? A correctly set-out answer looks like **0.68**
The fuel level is **0.75**
